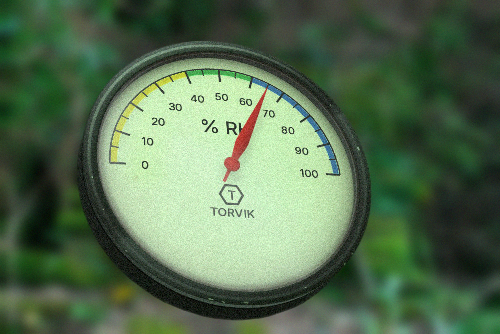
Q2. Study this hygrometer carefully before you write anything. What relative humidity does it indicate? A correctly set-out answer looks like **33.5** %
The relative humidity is **65** %
